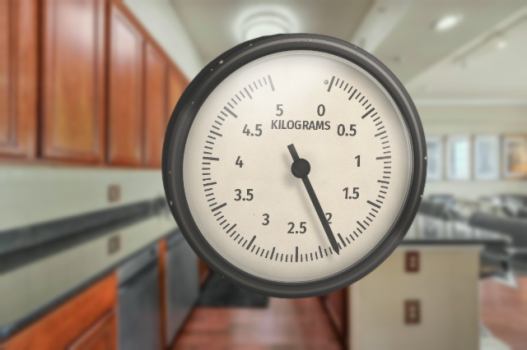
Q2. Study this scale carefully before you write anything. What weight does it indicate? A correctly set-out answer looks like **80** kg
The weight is **2.1** kg
